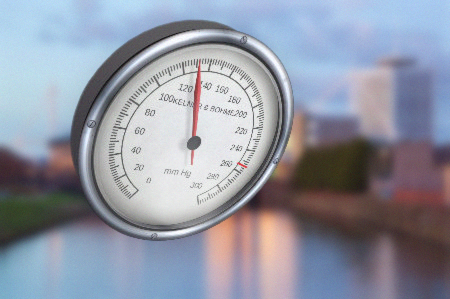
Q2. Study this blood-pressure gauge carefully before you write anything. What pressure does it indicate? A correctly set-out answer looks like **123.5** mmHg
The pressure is **130** mmHg
